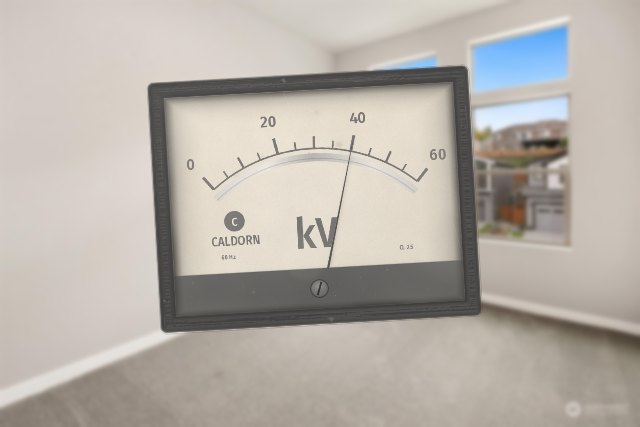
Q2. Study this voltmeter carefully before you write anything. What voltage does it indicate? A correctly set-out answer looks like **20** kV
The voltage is **40** kV
